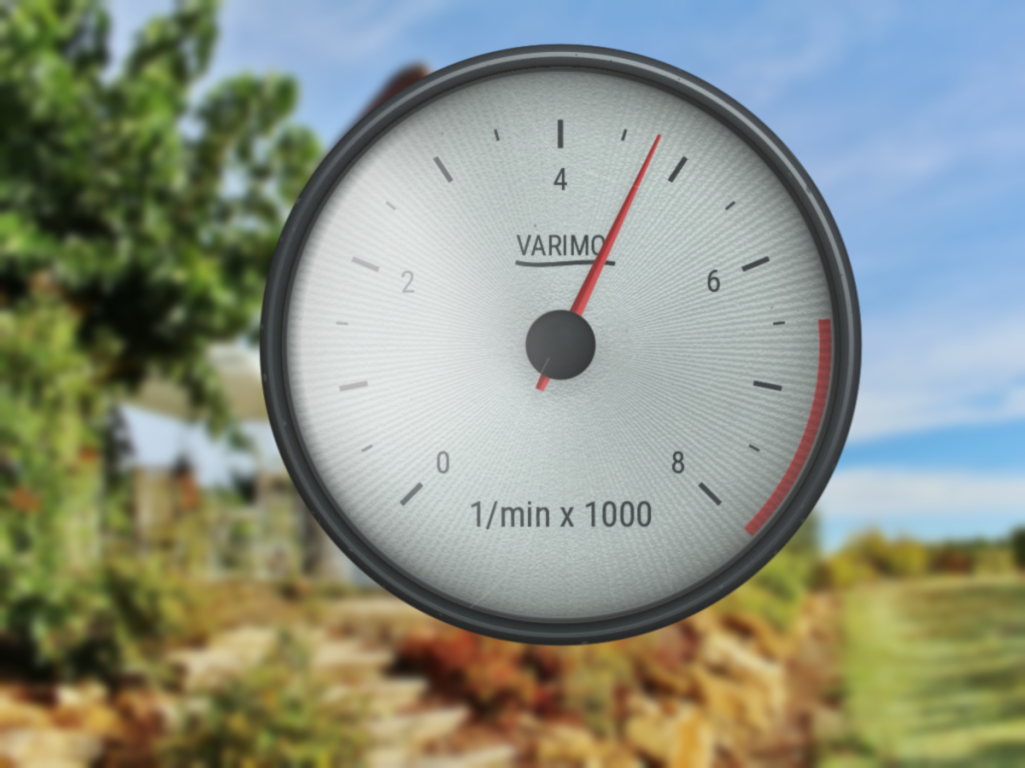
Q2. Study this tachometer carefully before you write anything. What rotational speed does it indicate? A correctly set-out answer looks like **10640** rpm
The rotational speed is **4750** rpm
